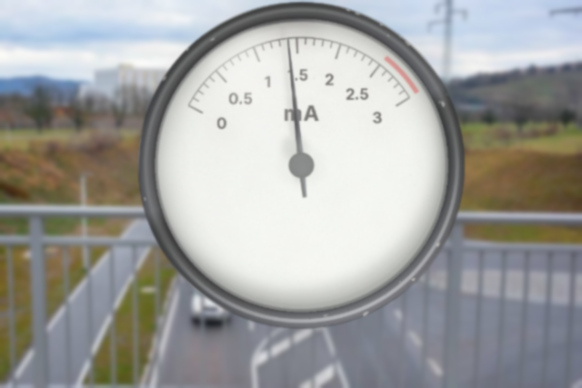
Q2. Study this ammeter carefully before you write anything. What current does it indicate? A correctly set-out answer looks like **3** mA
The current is **1.4** mA
